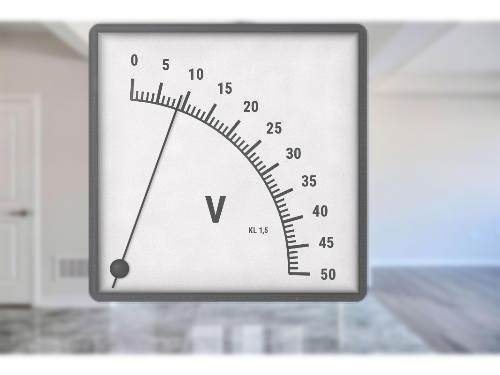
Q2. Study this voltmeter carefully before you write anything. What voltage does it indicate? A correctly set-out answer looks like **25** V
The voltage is **9** V
